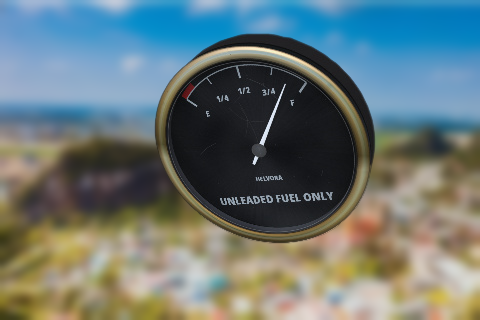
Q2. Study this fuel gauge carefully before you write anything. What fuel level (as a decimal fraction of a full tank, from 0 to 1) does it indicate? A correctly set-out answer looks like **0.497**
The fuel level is **0.875**
